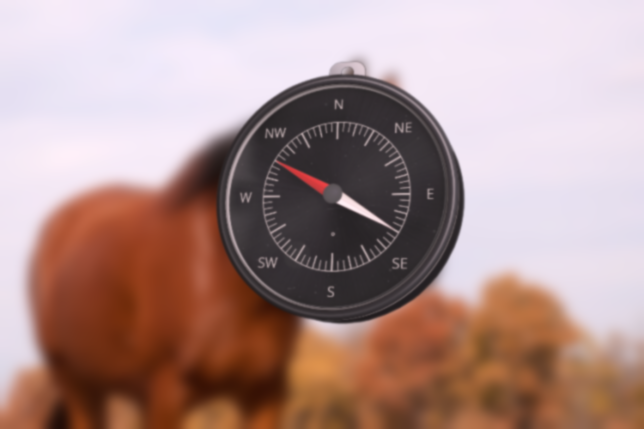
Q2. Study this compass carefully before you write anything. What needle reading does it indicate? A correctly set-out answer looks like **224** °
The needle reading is **300** °
